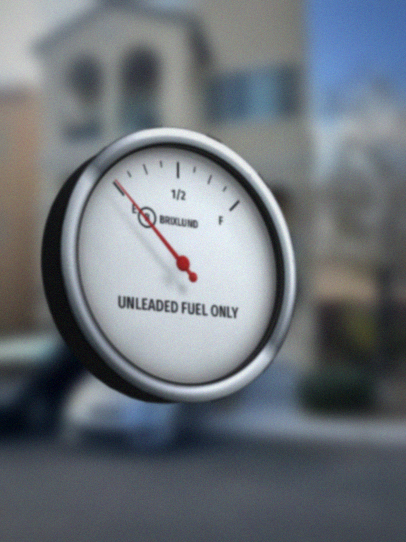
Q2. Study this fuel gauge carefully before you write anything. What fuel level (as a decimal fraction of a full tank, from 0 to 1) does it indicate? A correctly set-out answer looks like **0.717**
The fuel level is **0**
